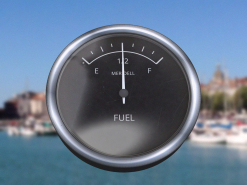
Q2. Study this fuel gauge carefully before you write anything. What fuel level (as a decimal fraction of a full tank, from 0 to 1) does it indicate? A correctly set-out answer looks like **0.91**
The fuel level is **0.5**
